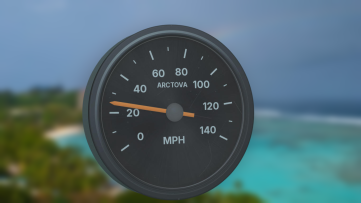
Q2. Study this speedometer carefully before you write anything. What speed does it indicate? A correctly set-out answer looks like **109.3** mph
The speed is **25** mph
